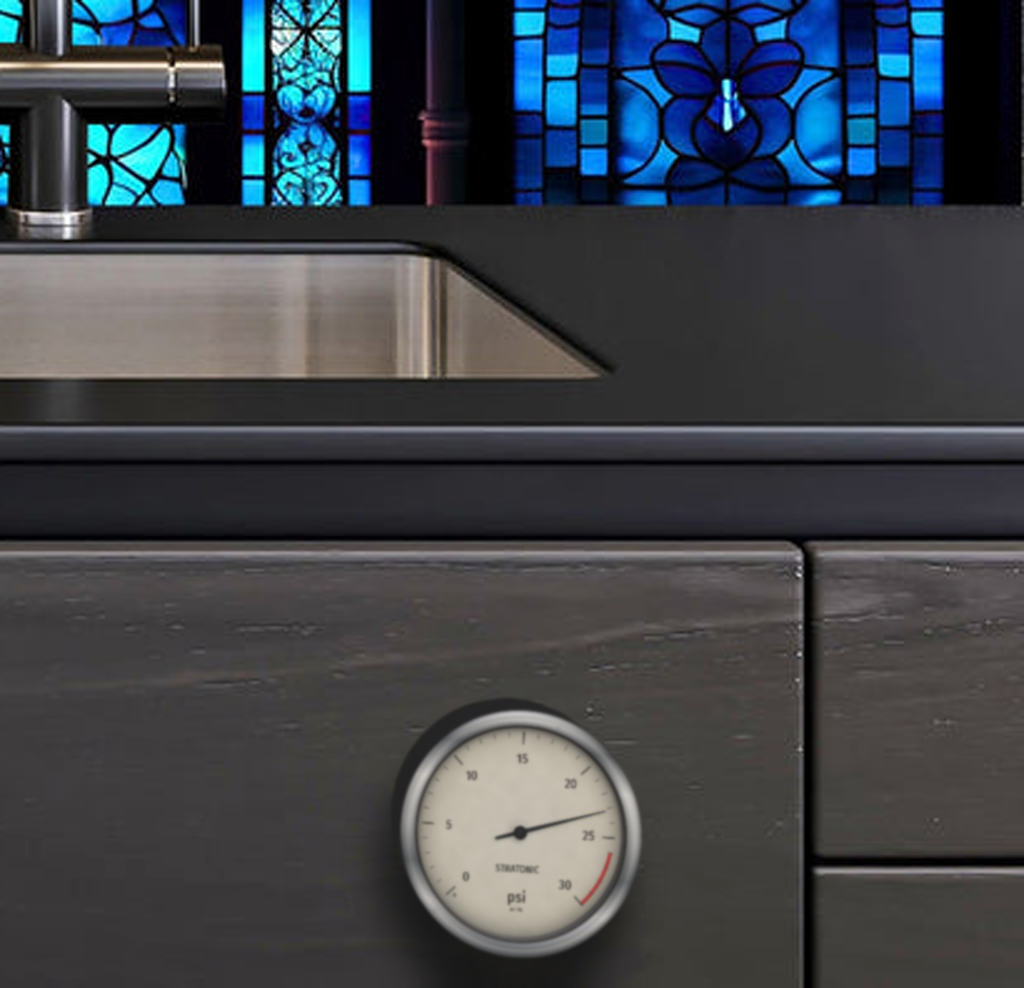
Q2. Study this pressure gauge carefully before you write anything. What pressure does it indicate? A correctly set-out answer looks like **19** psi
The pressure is **23** psi
